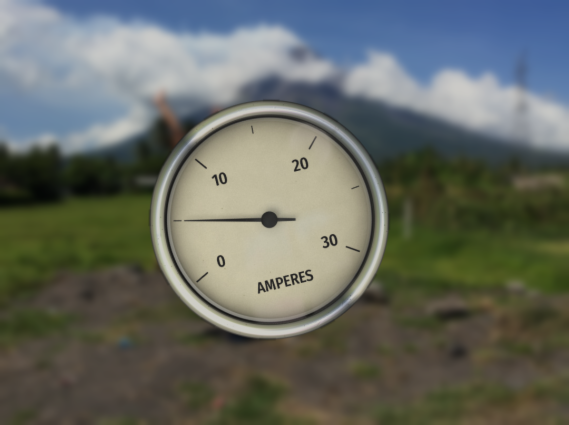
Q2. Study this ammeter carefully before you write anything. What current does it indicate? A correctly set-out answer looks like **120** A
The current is **5** A
